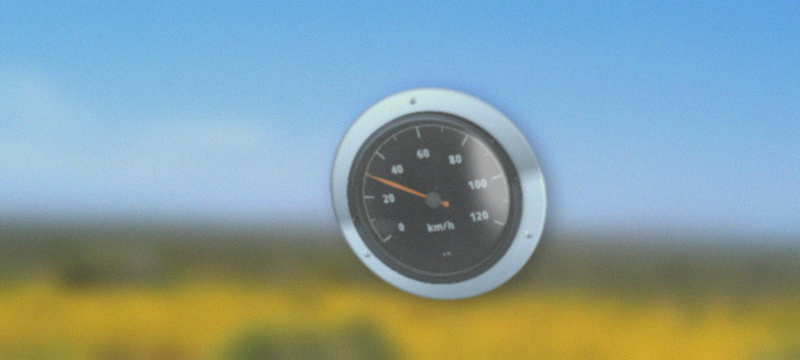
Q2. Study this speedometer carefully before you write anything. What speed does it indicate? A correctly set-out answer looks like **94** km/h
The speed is **30** km/h
